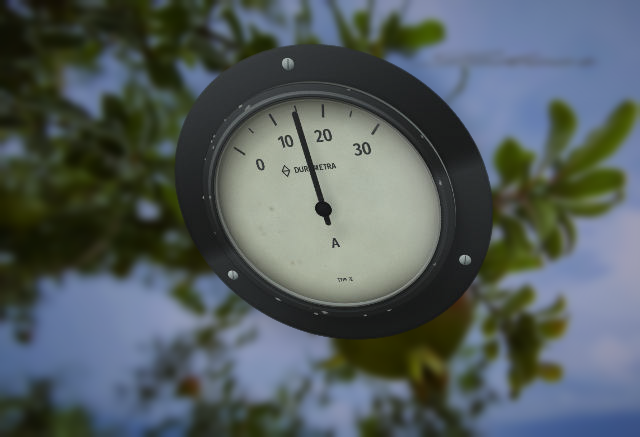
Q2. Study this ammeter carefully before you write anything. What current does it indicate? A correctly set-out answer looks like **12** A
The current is **15** A
